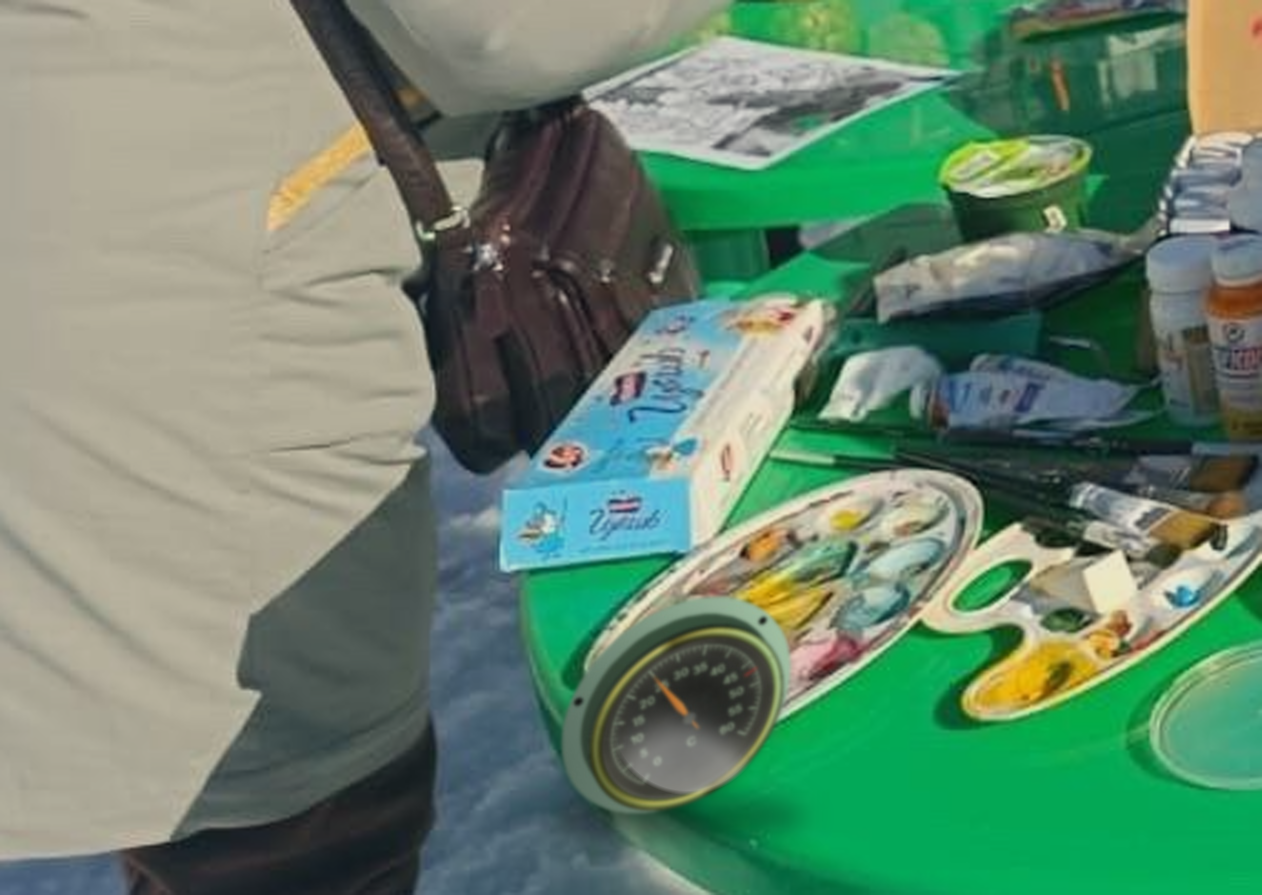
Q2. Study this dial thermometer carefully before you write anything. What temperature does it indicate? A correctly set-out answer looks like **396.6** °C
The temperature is **25** °C
